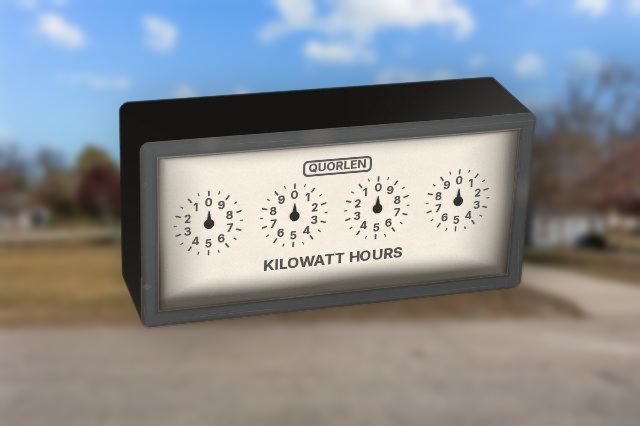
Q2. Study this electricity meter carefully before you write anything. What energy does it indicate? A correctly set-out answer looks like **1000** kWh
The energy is **0** kWh
